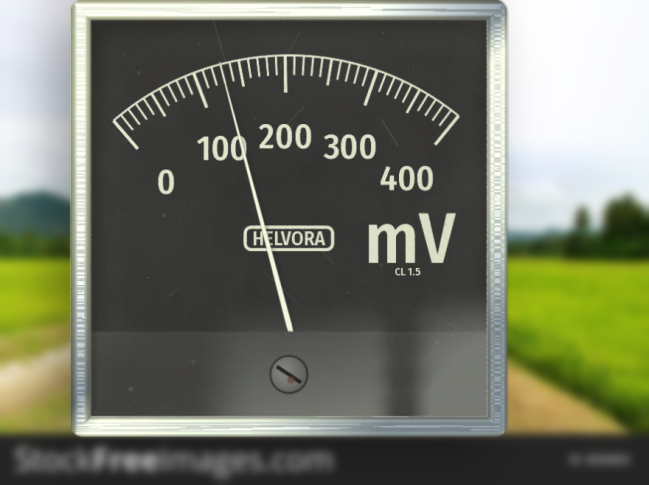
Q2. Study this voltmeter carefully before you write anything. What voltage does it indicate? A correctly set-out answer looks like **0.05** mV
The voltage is **130** mV
